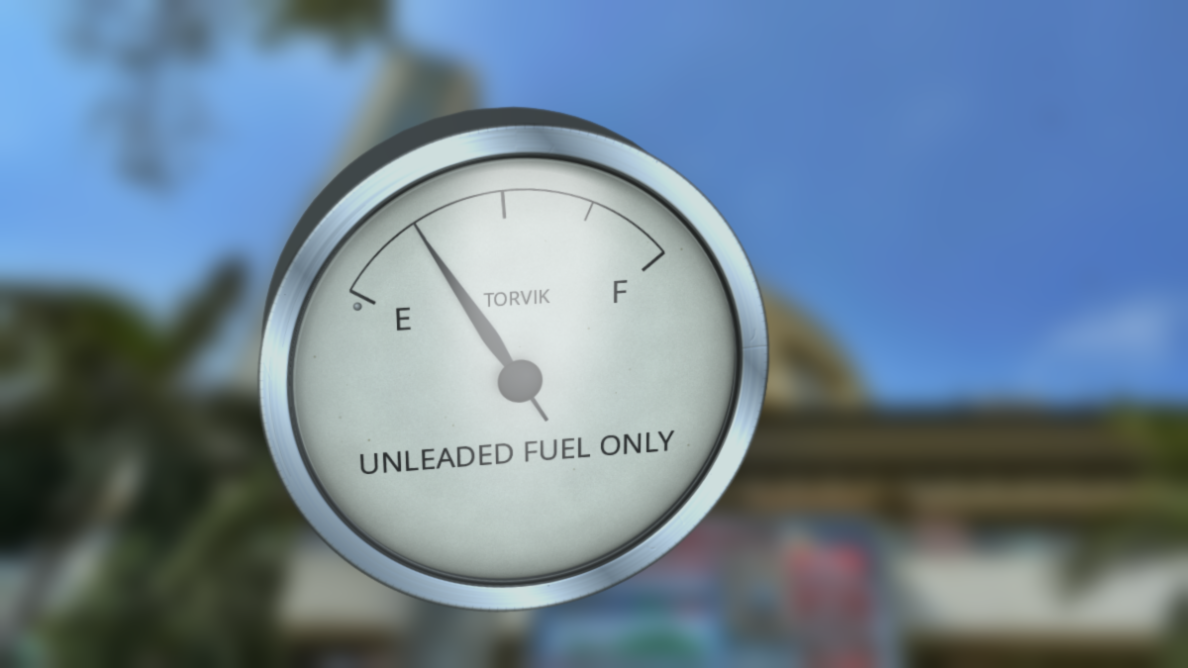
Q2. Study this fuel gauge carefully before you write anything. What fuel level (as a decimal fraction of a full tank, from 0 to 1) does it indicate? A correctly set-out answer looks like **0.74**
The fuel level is **0.25**
